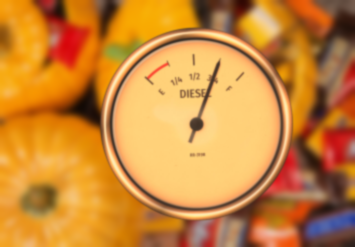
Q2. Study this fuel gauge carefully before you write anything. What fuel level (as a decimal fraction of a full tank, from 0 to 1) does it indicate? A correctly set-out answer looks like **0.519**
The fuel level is **0.75**
